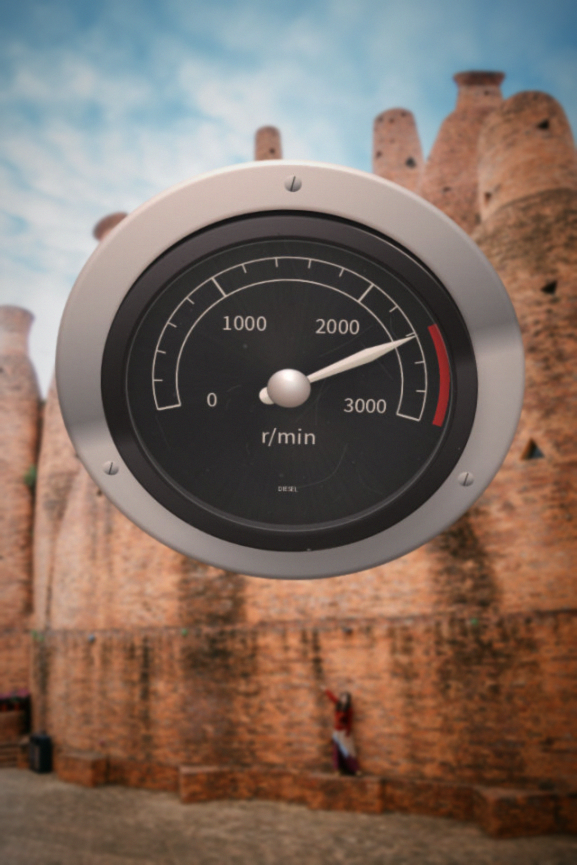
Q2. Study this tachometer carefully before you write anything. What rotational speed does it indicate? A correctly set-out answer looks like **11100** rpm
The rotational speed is **2400** rpm
